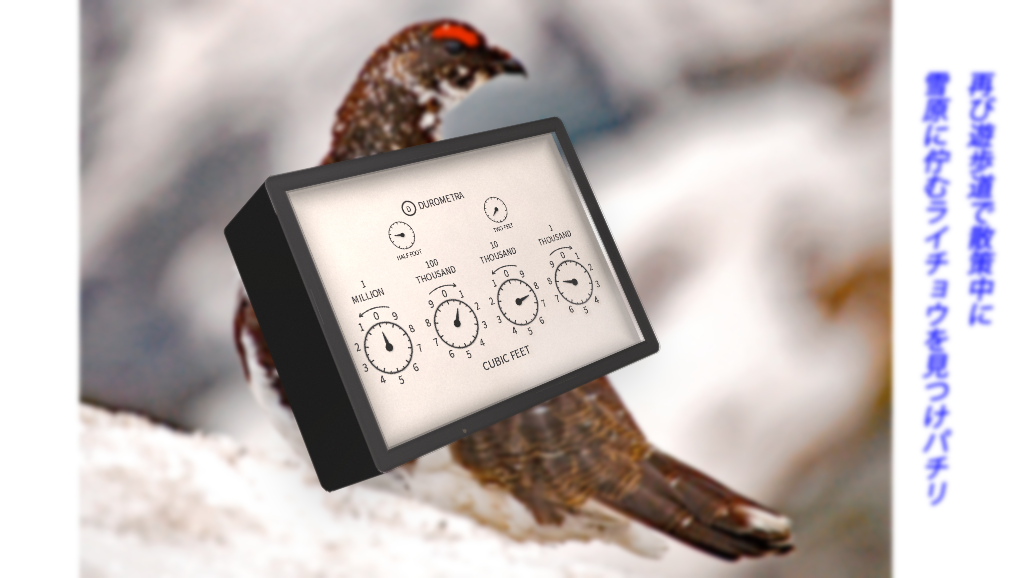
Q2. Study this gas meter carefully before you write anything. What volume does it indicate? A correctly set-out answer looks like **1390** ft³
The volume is **7800** ft³
